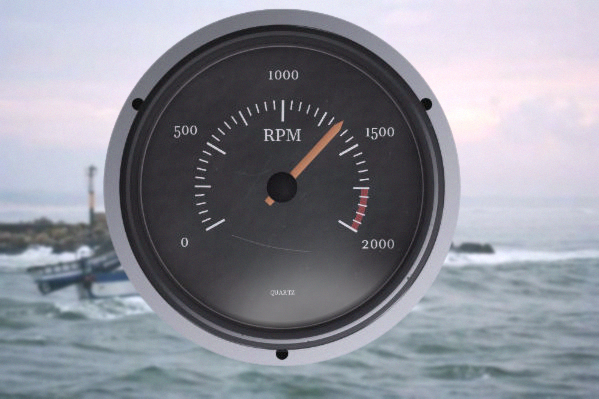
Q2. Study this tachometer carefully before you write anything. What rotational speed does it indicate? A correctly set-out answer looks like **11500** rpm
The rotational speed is **1350** rpm
